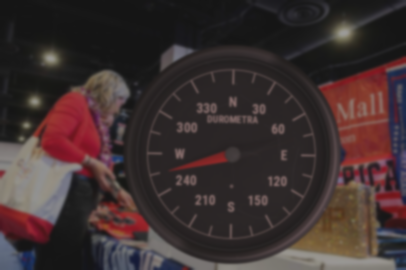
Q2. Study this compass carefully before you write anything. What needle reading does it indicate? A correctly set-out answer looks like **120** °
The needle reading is **255** °
